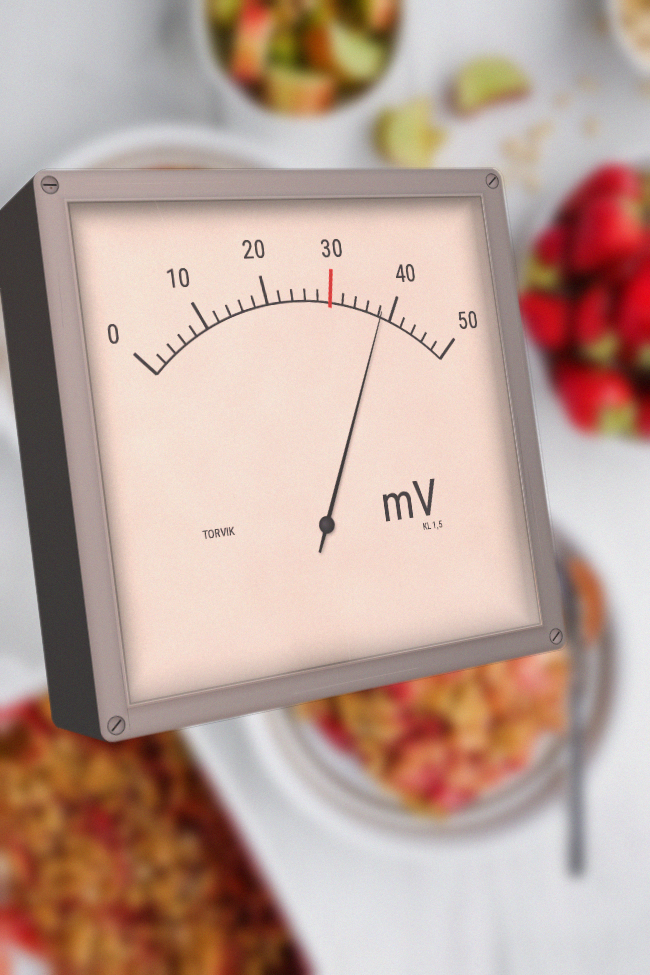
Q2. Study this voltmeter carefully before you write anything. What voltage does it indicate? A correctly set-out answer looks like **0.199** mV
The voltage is **38** mV
